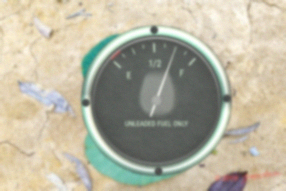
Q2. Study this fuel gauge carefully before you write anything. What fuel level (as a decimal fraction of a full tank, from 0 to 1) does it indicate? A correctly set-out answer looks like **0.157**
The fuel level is **0.75**
